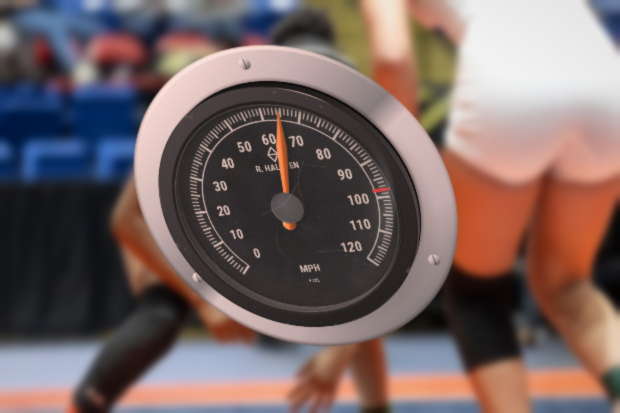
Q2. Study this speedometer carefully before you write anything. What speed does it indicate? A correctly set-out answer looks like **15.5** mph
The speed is **65** mph
